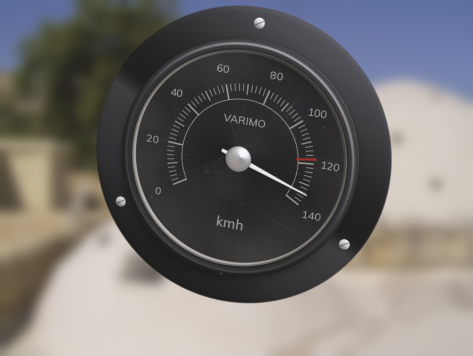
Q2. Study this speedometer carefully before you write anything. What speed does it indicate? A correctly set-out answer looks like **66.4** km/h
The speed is **134** km/h
